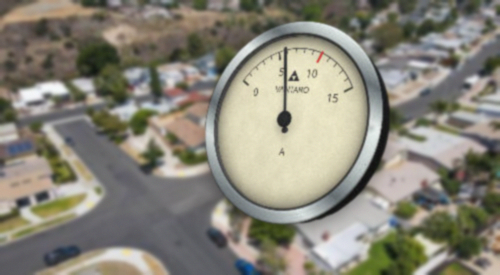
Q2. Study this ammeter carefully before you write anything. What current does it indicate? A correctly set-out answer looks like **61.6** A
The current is **6** A
